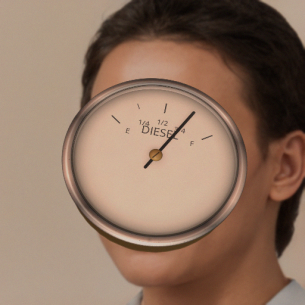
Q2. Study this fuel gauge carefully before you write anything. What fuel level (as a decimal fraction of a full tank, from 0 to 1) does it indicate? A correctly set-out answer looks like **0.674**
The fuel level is **0.75**
